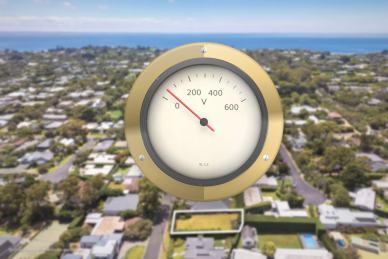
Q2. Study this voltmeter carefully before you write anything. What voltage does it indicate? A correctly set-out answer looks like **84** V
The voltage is **50** V
